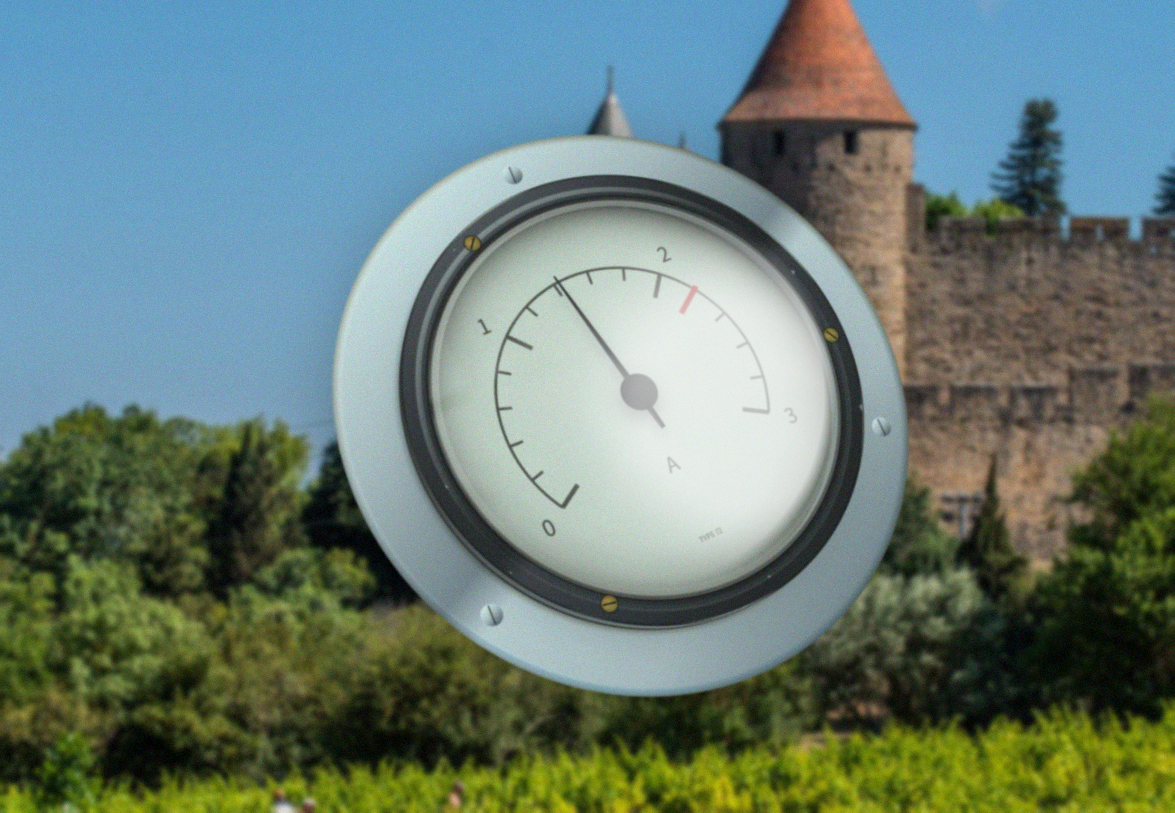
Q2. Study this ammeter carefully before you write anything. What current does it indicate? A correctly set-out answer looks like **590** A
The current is **1.4** A
